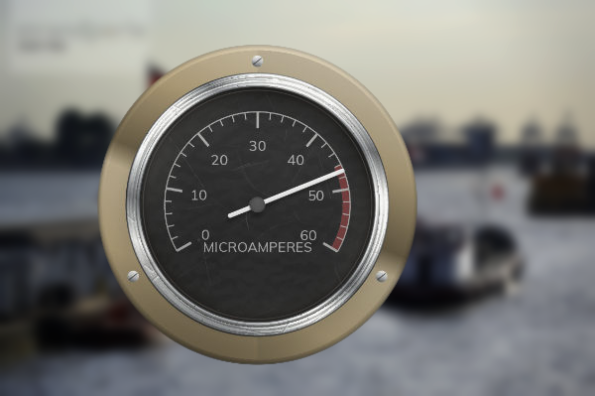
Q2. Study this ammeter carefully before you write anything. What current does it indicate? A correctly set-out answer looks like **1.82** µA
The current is **47** µA
